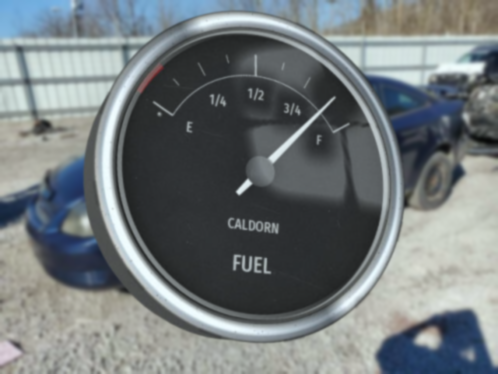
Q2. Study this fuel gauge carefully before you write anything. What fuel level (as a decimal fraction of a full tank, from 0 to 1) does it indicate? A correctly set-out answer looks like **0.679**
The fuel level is **0.875**
